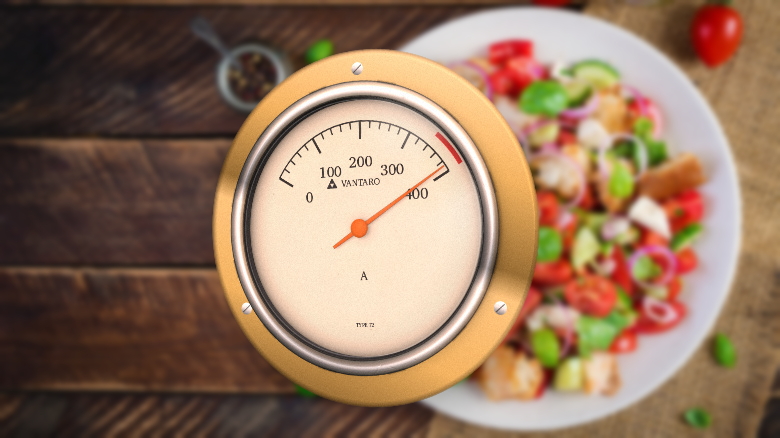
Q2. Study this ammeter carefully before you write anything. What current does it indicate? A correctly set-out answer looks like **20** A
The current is **390** A
